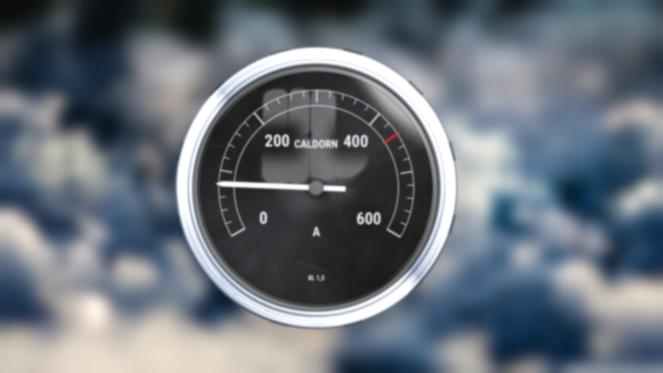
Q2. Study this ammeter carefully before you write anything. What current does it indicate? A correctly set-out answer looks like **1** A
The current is **80** A
